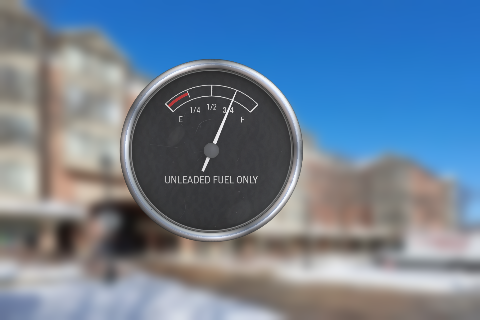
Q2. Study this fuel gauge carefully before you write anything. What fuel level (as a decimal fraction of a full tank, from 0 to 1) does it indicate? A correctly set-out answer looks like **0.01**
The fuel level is **0.75**
